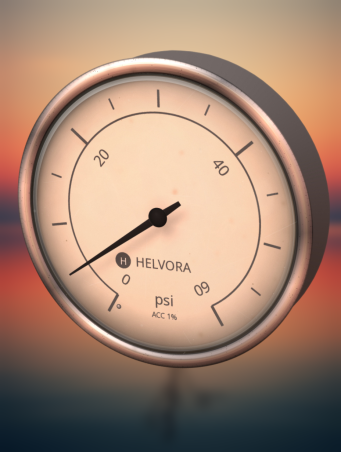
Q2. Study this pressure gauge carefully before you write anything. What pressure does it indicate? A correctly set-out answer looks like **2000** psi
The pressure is **5** psi
